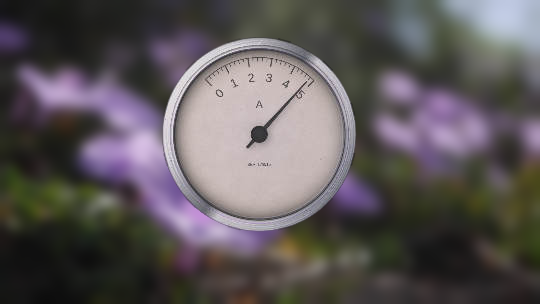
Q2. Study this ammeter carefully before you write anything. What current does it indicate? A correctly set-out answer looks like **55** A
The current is **4.8** A
